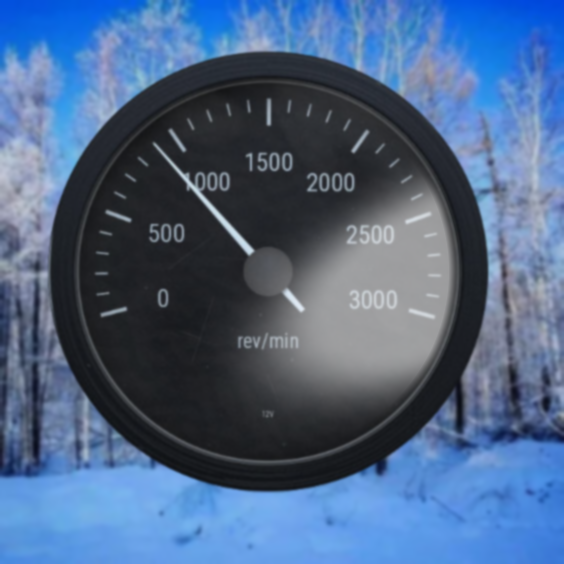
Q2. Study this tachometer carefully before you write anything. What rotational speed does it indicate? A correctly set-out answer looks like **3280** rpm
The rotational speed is **900** rpm
